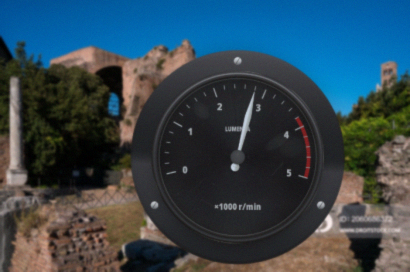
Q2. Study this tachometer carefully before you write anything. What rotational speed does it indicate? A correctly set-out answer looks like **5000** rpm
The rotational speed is **2800** rpm
